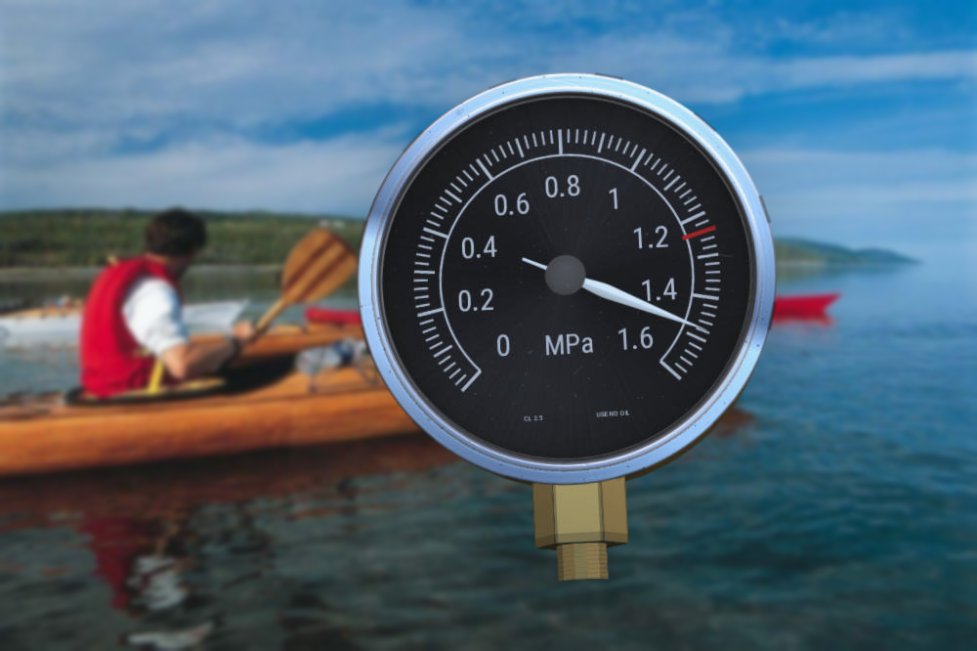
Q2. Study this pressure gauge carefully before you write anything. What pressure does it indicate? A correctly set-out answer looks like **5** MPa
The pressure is **1.48** MPa
